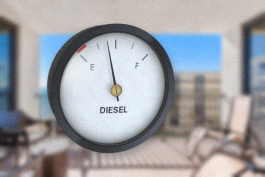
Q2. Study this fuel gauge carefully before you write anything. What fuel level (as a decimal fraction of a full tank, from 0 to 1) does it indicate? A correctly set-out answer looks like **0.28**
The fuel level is **0.375**
